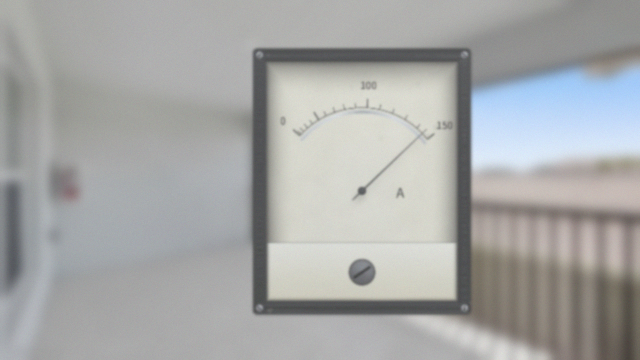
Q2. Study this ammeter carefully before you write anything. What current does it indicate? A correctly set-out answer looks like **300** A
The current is **145** A
